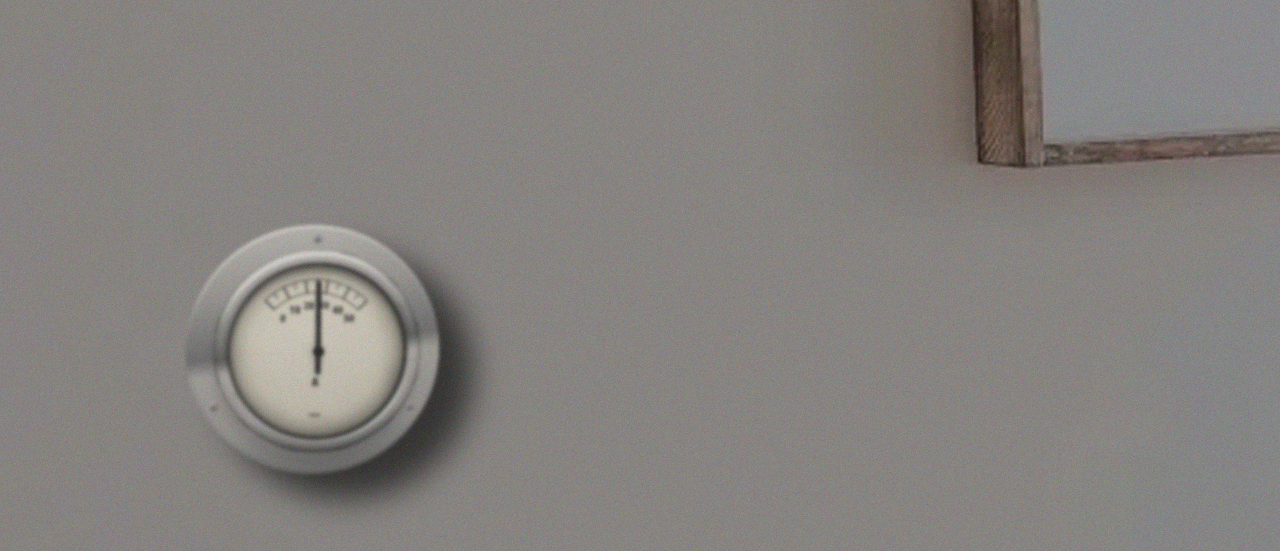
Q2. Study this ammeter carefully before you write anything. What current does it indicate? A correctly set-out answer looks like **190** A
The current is **25** A
